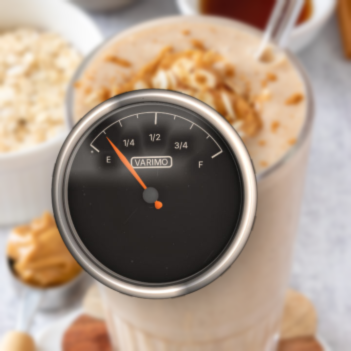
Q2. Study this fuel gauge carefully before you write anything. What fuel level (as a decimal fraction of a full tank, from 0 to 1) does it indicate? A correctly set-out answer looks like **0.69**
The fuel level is **0.125**
